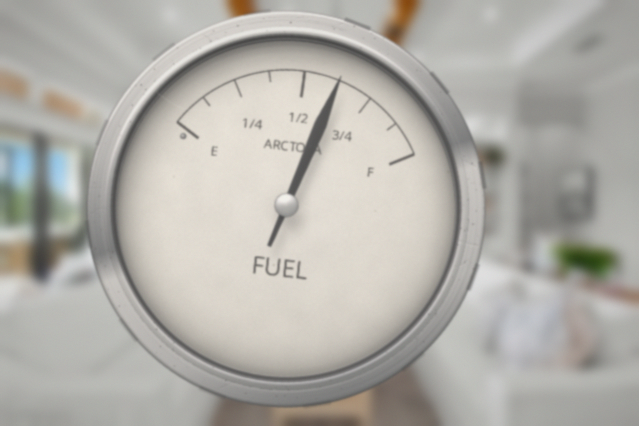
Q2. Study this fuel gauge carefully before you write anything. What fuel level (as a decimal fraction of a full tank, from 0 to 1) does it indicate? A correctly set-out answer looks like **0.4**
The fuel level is **0.625**
